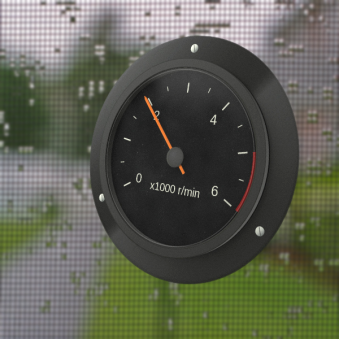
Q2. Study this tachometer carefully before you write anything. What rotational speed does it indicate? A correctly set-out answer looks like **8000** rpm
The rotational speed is **2000** rpm
